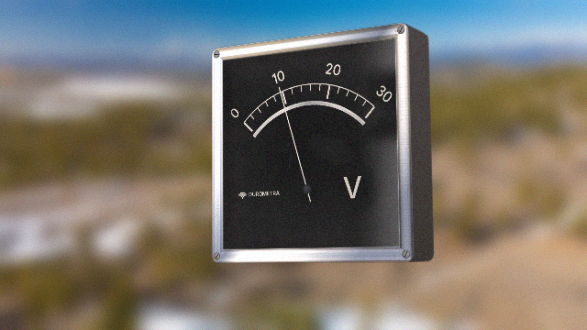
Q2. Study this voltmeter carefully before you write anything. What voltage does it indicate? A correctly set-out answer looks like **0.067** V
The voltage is **10** V
